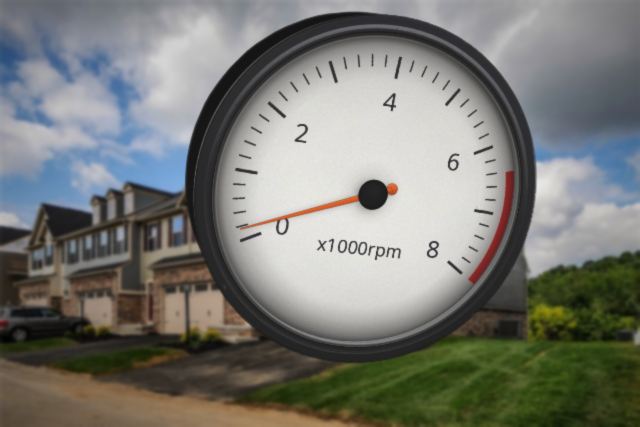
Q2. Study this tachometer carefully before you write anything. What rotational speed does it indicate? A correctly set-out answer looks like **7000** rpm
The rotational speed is **200** rpm
